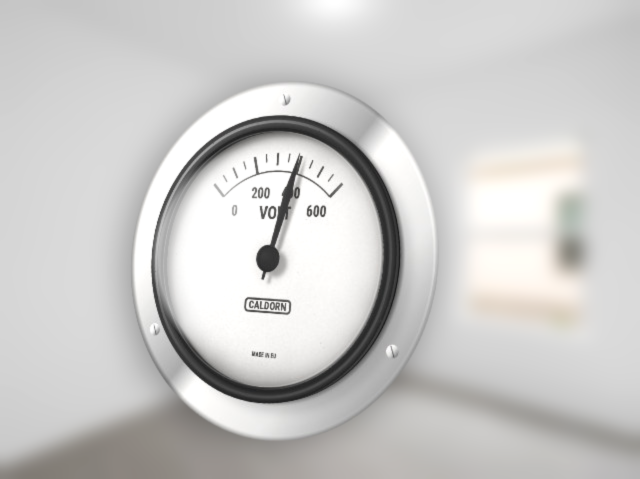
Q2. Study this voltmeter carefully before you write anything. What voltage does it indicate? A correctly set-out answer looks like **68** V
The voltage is **400** V
